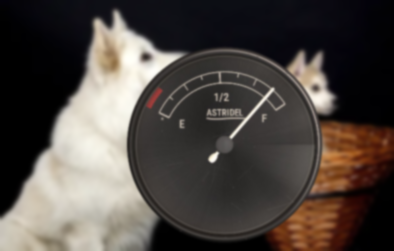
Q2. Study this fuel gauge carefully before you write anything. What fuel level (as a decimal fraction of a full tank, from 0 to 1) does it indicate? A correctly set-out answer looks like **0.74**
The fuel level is **0.875**
